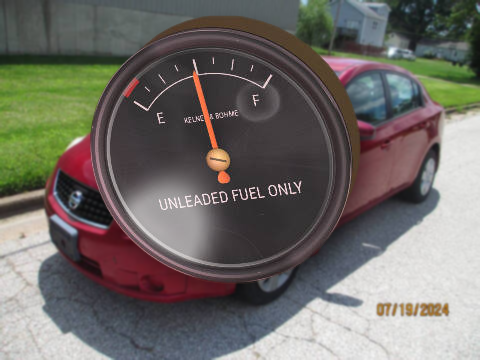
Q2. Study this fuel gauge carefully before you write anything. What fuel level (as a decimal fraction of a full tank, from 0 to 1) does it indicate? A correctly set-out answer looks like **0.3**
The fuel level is **0.5**
